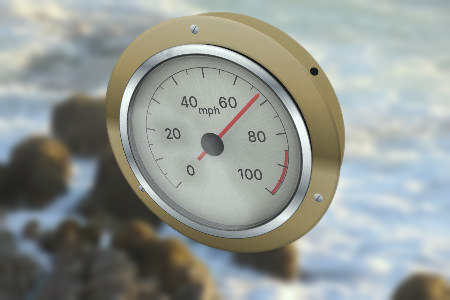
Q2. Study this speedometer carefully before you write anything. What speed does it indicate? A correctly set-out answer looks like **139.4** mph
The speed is **67.5** mph
